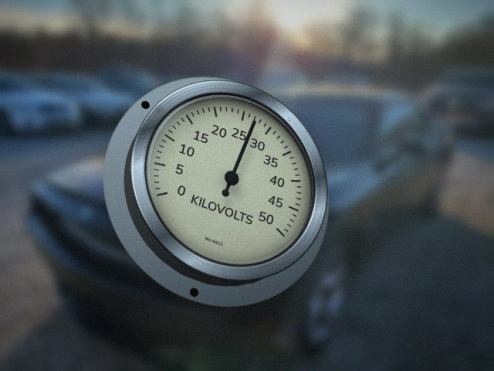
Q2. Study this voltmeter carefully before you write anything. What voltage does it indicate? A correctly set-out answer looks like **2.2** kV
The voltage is **27** kV
